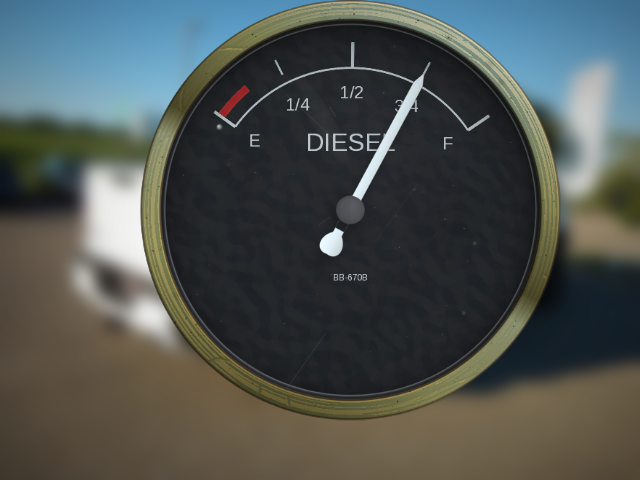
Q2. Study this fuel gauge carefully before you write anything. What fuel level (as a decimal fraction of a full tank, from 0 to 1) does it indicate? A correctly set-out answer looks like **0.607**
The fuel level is **0.75**
